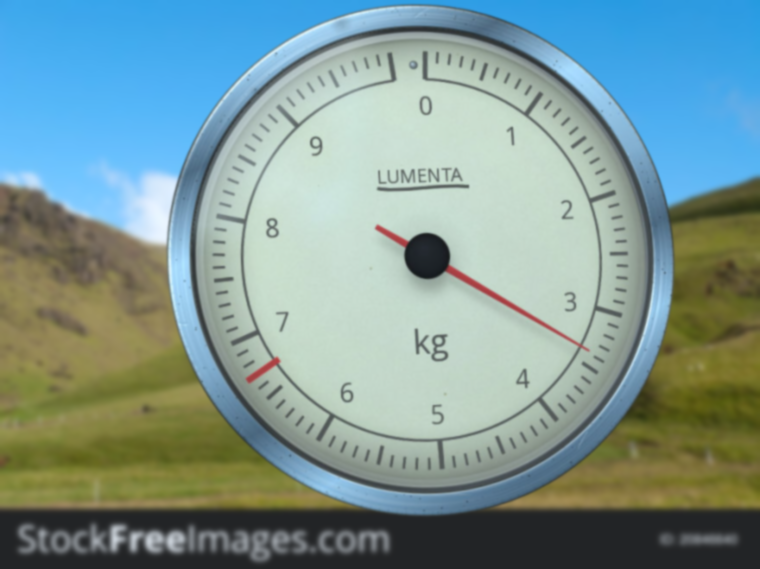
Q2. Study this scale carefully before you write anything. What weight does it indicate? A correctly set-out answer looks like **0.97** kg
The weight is **3.4** kg
